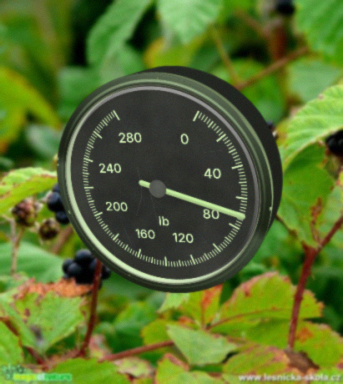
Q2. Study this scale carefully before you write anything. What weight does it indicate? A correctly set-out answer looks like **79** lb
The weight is **70** lb
